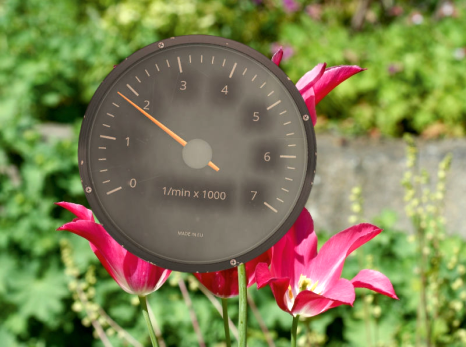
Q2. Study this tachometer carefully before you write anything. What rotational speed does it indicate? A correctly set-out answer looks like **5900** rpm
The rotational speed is **1800** rpm
